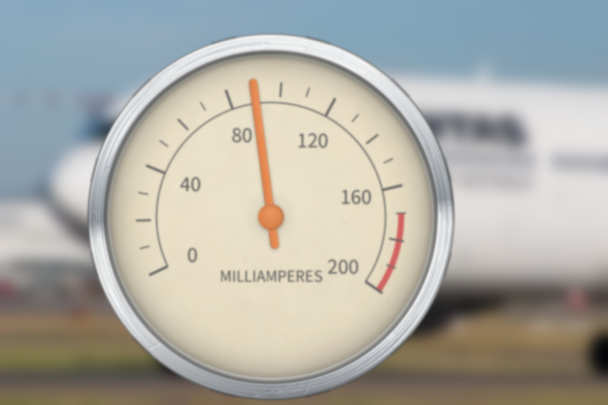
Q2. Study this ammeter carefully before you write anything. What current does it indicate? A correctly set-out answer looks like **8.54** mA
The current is **90** mA
